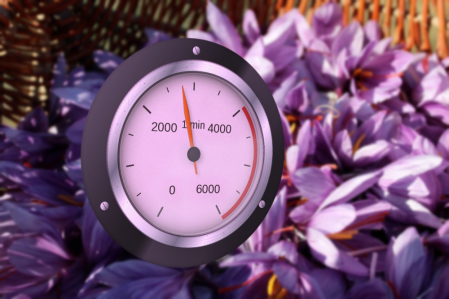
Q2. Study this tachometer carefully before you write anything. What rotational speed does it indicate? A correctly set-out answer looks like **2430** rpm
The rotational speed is **2750** rpm
